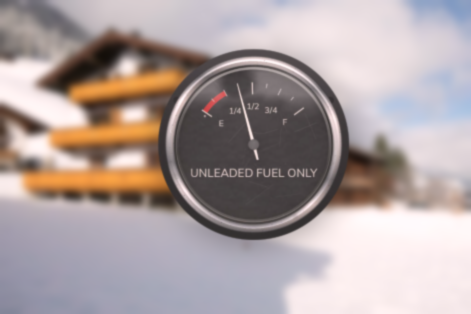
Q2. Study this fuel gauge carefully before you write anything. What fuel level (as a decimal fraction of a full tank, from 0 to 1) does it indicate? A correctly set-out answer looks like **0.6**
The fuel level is **0.375**
